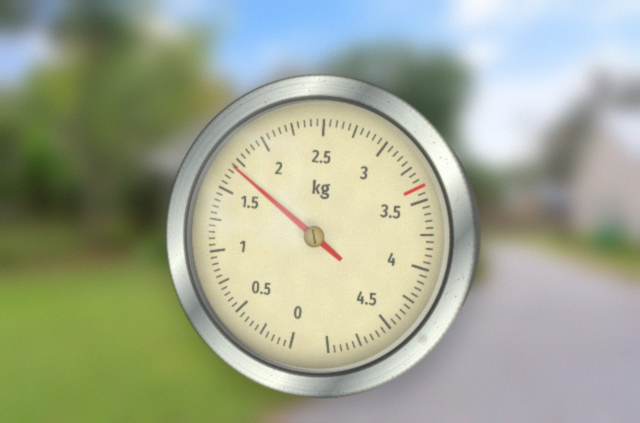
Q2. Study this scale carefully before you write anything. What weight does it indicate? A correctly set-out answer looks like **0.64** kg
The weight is **1.7** kg
